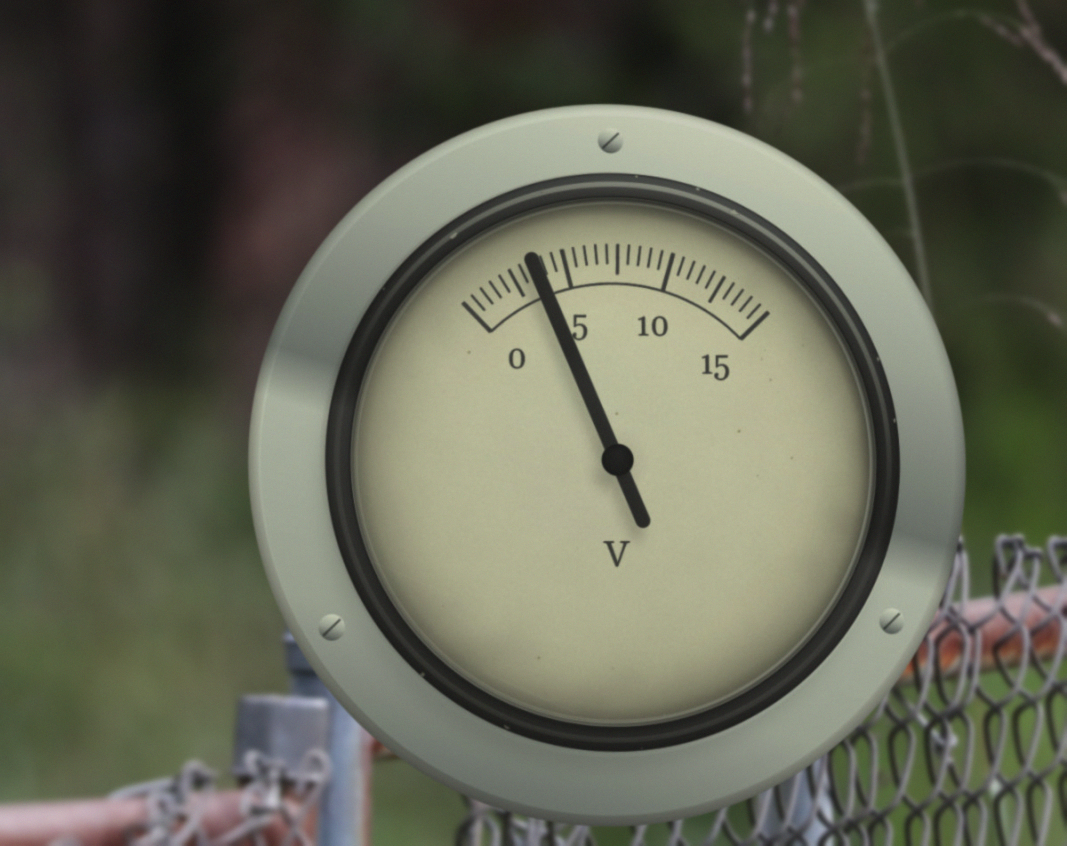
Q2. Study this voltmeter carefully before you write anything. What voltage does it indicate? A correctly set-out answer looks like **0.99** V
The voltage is **3.5** V
